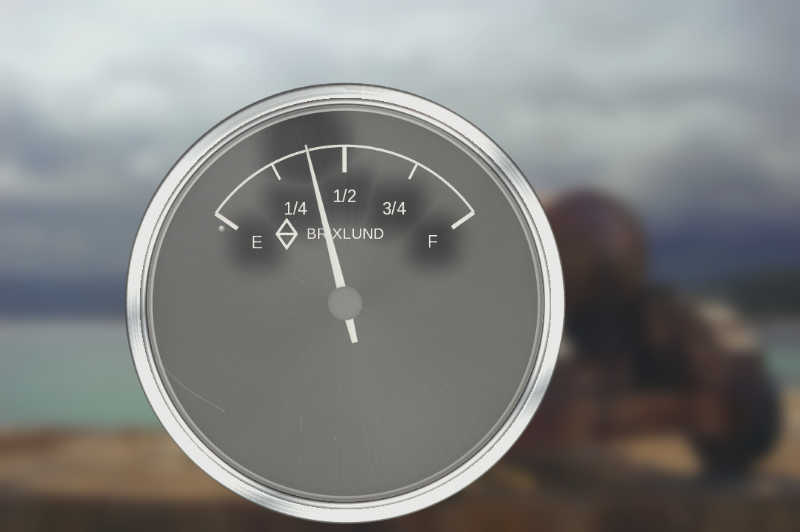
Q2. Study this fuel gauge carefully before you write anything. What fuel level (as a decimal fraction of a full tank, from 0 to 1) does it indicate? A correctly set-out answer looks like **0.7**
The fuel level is **0.375**
